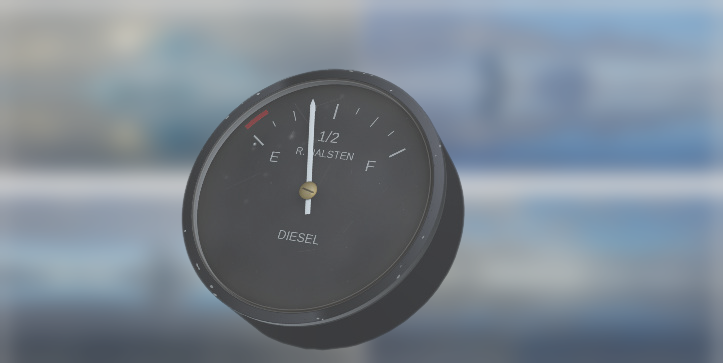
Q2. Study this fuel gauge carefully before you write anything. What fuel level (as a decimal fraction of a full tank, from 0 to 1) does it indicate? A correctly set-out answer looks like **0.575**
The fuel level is **0.375**
